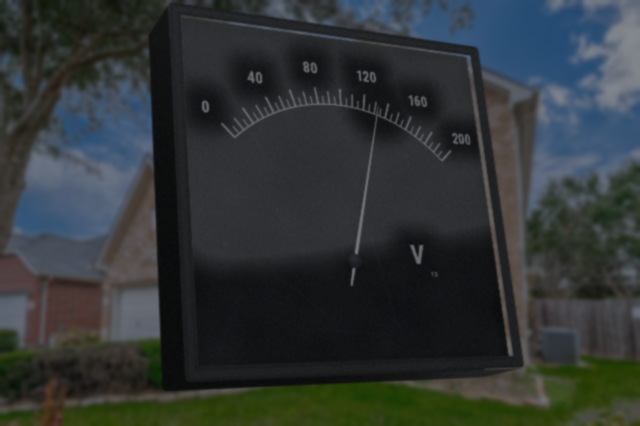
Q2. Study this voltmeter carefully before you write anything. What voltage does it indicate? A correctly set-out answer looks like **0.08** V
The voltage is **130** V
